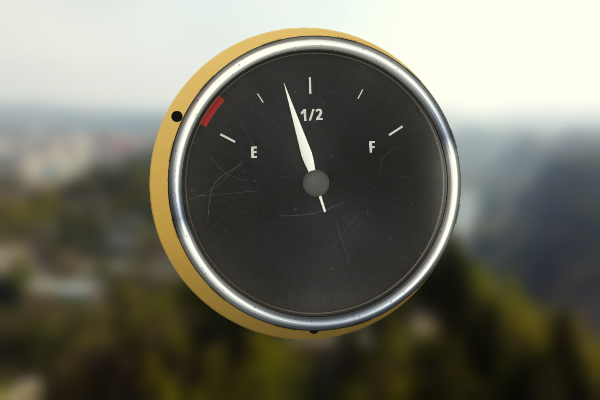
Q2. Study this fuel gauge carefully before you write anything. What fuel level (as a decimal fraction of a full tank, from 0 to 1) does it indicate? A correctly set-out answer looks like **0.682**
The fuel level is **0.375**
